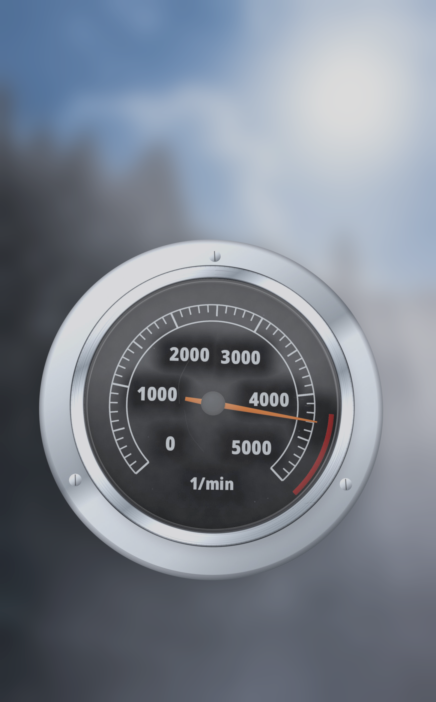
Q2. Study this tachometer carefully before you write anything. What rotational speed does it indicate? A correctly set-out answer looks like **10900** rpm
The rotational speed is **4300** rpm
